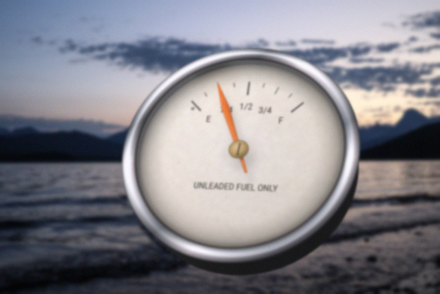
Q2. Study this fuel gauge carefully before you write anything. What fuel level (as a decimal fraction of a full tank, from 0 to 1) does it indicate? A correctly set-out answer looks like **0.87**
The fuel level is **0.25**
